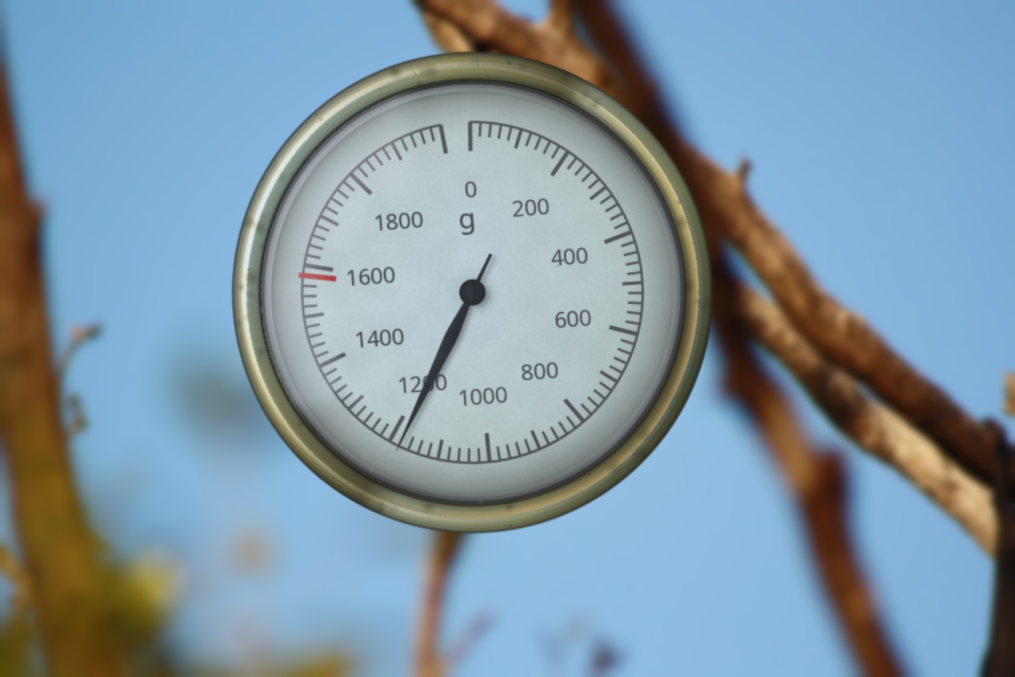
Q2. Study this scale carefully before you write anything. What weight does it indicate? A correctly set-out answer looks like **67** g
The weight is **1180** g
